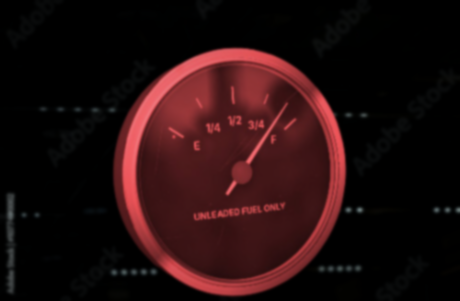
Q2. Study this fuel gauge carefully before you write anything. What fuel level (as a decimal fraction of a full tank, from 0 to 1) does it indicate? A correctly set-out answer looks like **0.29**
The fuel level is **0.875**
